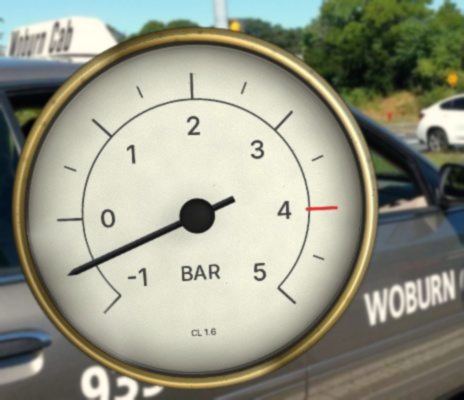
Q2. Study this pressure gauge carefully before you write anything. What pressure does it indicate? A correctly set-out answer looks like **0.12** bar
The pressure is **-0.5** bar
